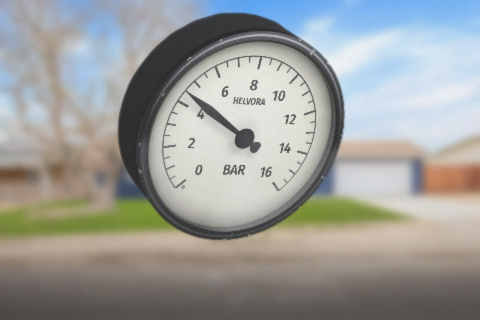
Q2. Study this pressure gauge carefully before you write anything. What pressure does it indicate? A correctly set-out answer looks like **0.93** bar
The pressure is **4.5** bar
